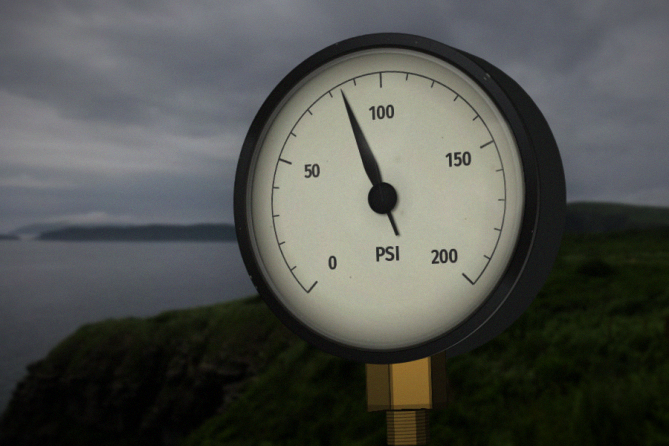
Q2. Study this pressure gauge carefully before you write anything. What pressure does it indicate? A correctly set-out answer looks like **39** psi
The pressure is **85** psi
